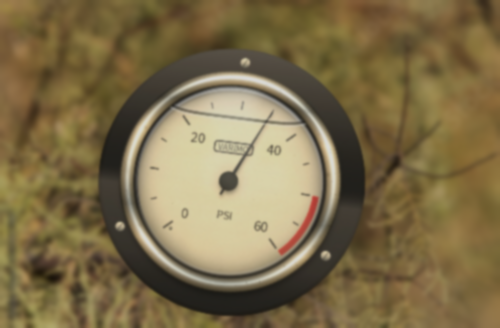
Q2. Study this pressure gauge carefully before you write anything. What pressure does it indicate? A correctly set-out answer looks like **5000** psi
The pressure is **35** psi
